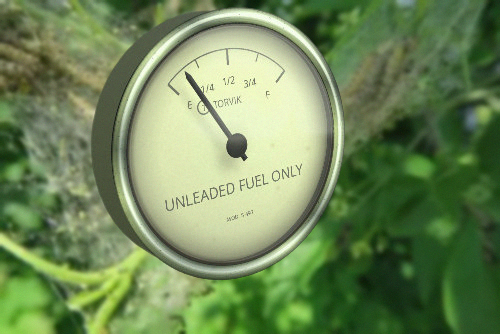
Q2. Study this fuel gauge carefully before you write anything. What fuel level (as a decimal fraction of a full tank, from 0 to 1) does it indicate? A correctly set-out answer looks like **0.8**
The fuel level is **0.125**
